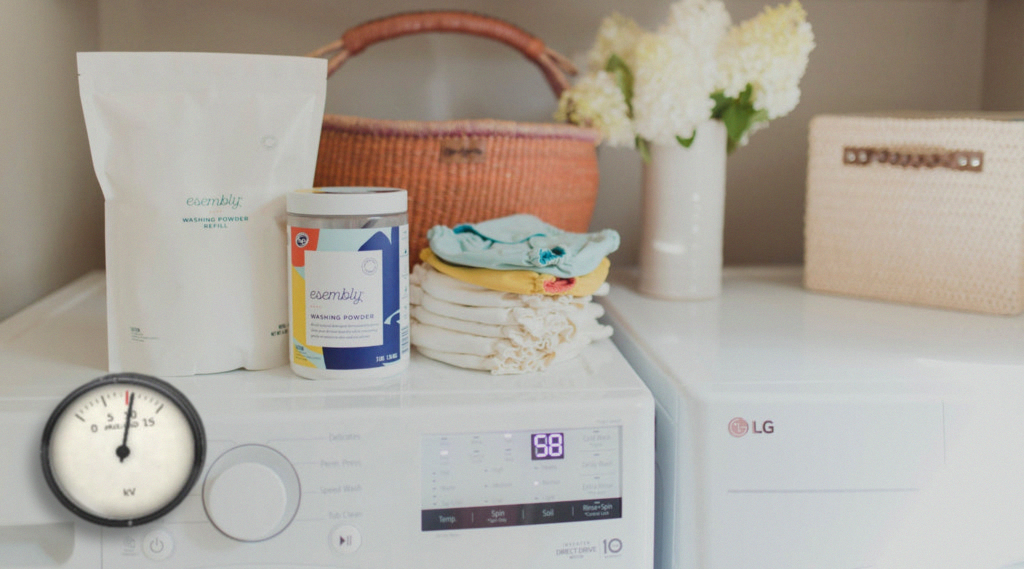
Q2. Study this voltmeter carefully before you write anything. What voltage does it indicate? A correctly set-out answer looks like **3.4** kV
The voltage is **10** kV
